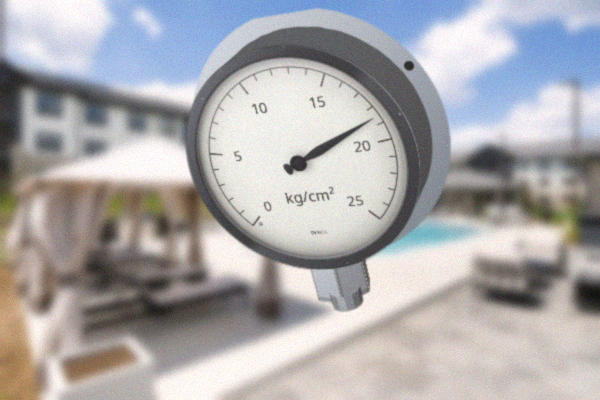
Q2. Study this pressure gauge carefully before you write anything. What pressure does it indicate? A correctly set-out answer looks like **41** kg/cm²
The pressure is **18.5** kg/cm²
